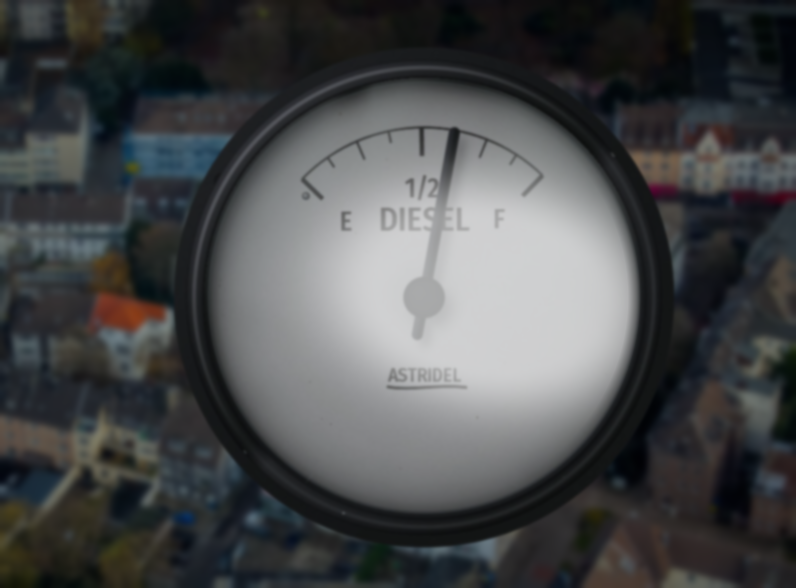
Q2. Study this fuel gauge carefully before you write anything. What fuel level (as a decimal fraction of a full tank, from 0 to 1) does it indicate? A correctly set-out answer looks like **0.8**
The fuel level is **0.625**
